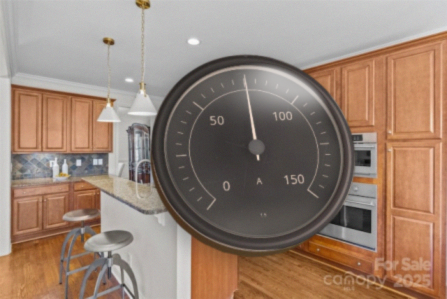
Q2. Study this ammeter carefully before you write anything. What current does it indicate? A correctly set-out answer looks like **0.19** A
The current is **75** A
